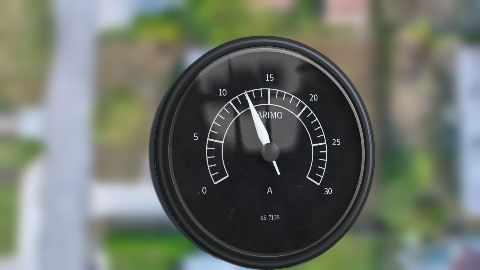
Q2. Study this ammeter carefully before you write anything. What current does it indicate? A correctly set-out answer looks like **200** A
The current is **12** A
